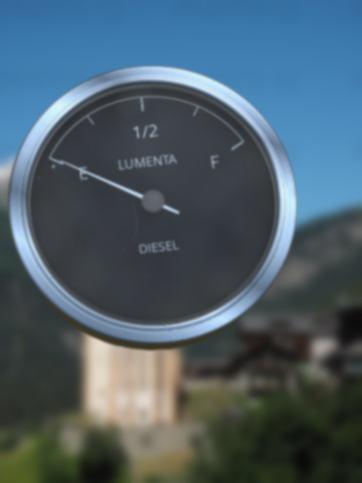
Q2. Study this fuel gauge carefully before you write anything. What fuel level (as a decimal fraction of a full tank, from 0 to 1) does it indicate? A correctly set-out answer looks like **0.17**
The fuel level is **0**
